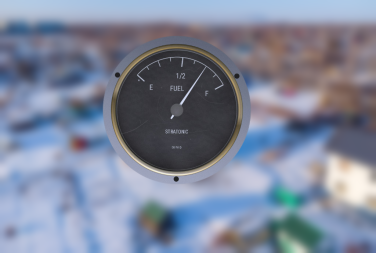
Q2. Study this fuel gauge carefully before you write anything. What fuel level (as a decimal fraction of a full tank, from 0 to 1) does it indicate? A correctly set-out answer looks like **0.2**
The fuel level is **0.75**
